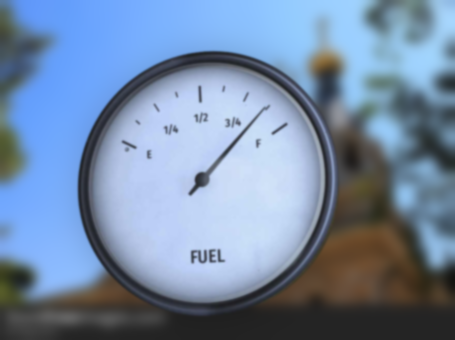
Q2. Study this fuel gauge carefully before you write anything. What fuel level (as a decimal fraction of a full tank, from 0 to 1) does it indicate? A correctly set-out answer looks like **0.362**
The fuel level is **0.875**
